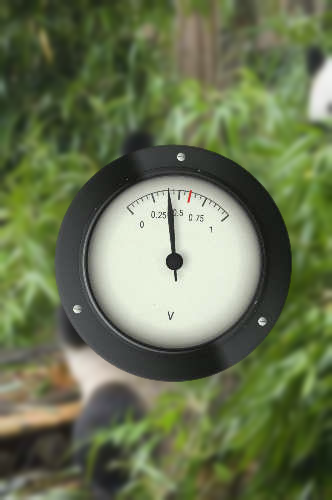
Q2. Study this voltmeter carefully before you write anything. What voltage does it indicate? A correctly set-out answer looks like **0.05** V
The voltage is **0.4** V
